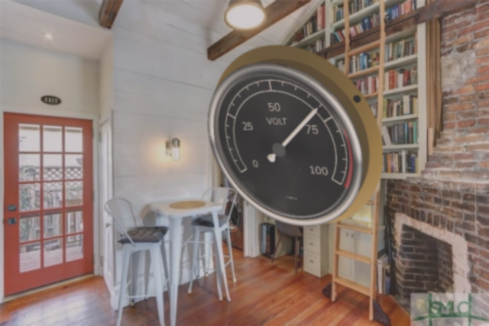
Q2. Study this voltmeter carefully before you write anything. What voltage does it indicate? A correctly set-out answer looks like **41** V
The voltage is **70** V
